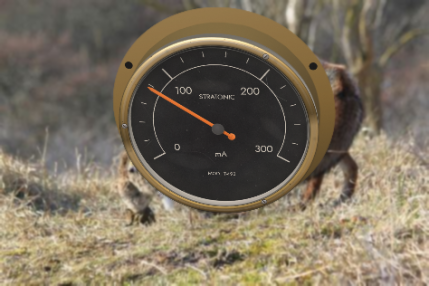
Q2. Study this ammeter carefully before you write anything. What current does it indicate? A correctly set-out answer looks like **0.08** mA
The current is **80** mA
